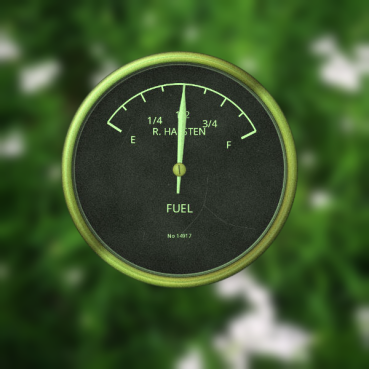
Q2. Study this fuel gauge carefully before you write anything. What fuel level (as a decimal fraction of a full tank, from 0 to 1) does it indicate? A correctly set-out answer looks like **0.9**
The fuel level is **0.5**
